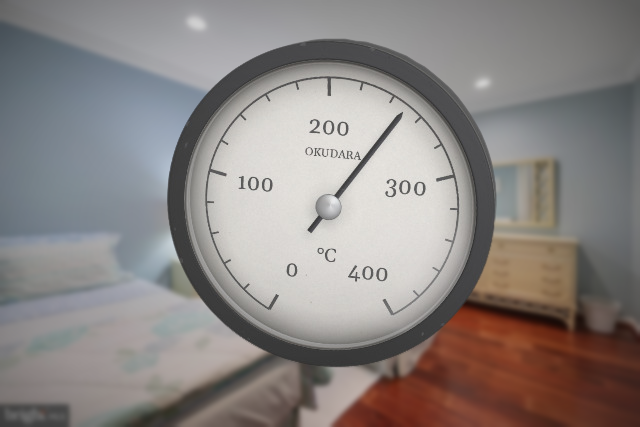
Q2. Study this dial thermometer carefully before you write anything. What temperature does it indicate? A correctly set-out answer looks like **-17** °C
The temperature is **250** °C
